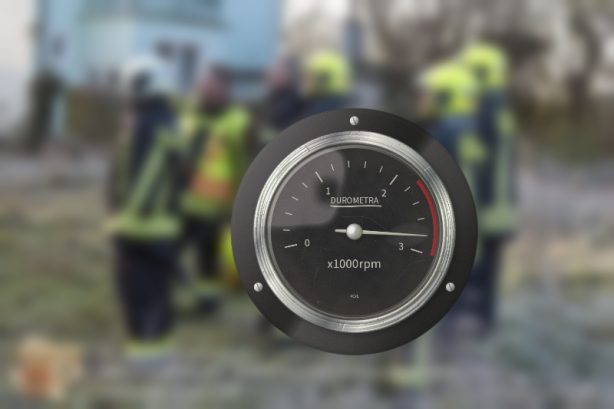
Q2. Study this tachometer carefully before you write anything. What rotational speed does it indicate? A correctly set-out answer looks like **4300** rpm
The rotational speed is **2800** rpm
